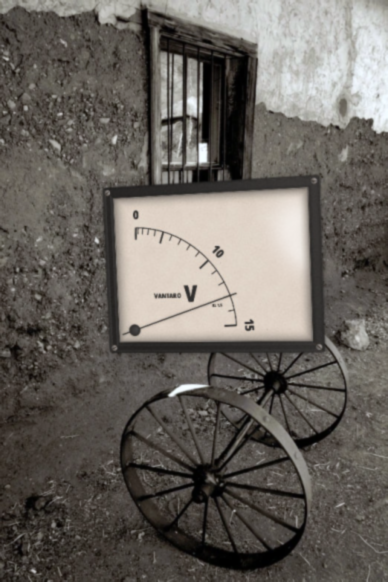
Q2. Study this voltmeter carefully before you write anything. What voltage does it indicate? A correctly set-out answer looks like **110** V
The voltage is **13** V
